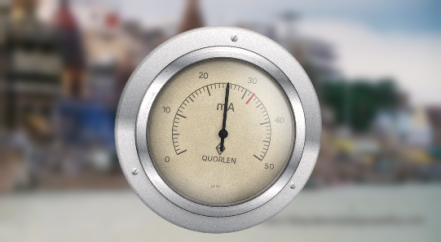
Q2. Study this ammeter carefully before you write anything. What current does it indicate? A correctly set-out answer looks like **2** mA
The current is **25** mA
